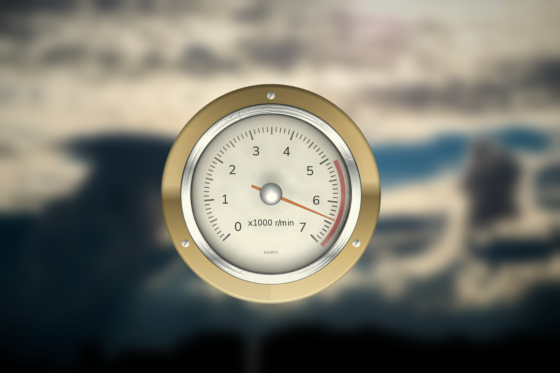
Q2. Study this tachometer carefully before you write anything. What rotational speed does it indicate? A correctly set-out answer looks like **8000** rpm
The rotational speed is **6400** rpm
